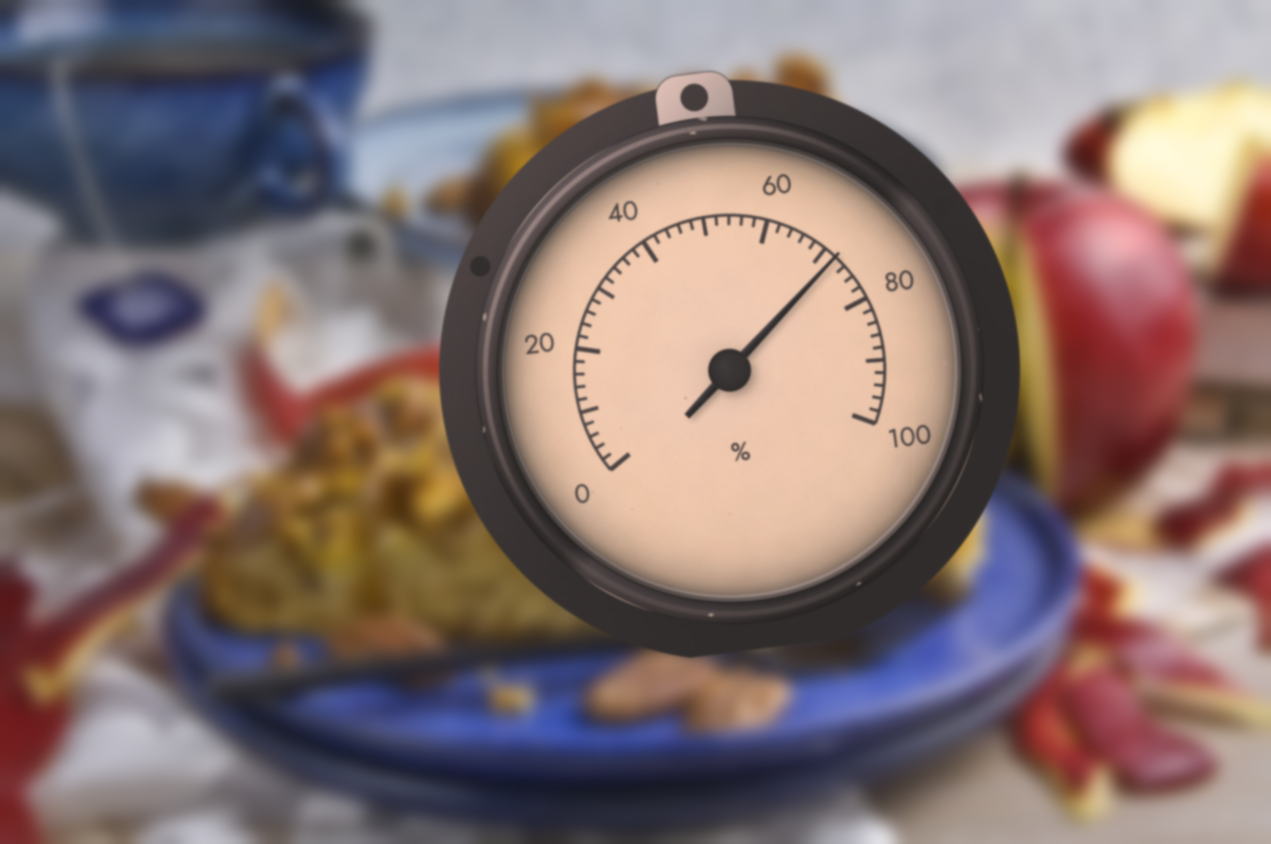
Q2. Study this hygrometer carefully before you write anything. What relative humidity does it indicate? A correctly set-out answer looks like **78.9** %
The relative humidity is **72** %
